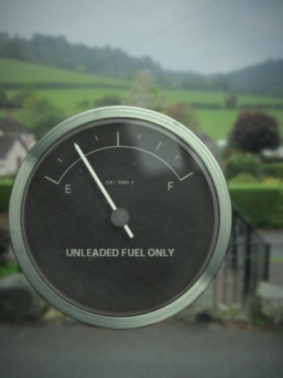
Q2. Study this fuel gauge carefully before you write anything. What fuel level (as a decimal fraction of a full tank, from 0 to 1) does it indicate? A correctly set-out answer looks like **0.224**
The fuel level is **0.25**
